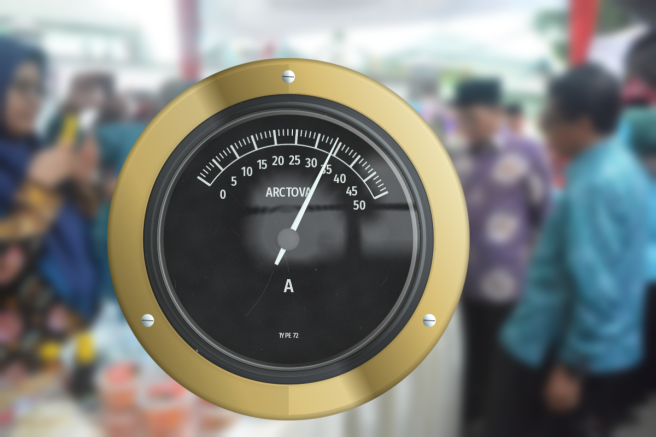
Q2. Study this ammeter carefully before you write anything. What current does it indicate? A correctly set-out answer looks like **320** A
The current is **34** A
